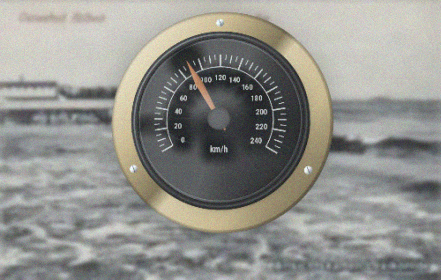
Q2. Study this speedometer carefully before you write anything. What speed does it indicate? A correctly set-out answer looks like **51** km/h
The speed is **90** km/h
